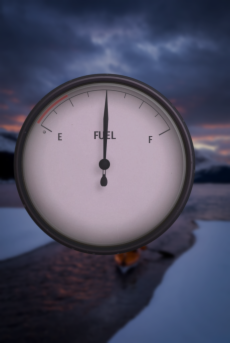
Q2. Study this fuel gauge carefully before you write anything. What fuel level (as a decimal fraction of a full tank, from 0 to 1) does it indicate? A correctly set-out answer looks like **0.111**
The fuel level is **0.5**
